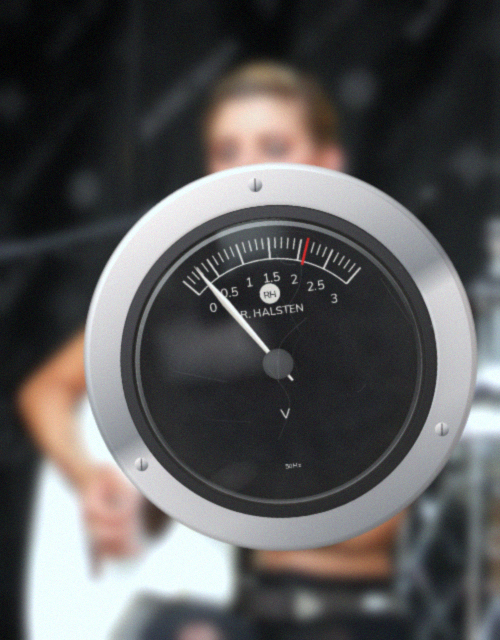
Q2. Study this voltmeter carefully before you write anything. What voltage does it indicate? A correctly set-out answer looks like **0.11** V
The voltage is **0.3** V
